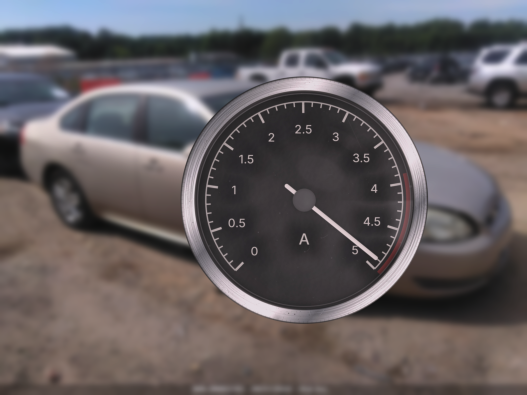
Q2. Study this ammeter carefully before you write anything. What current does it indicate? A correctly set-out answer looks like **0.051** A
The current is **4.9** A
